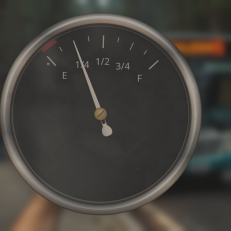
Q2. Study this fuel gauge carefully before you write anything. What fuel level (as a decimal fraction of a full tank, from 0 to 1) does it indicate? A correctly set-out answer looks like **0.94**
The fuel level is **0.25**
